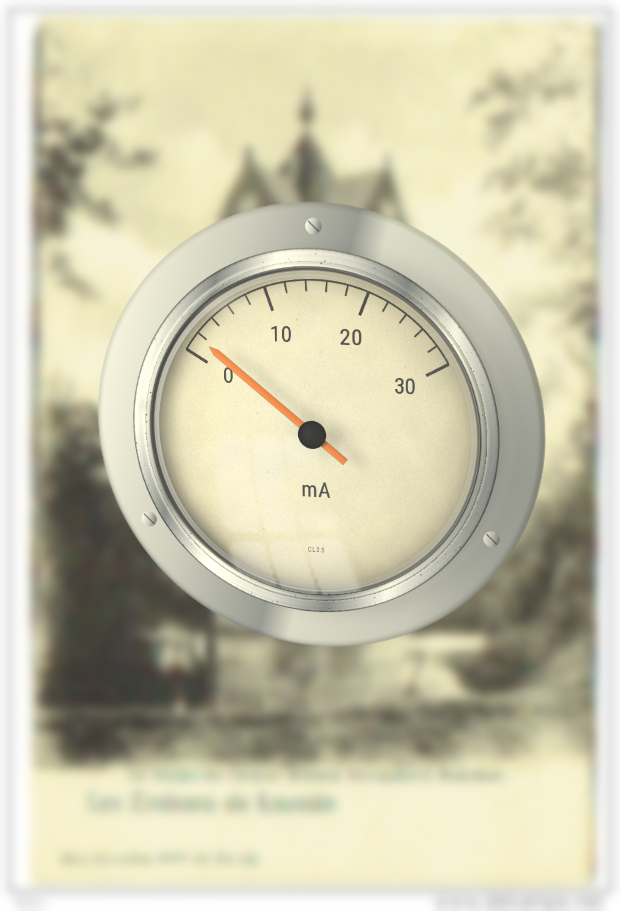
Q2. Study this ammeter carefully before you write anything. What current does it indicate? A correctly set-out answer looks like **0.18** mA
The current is **2** mA
